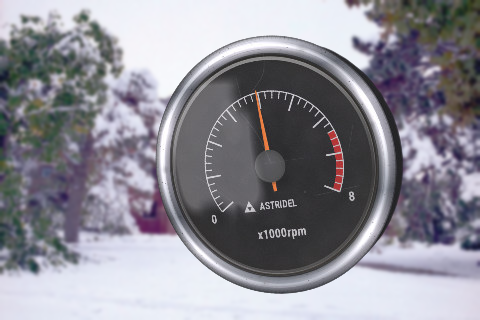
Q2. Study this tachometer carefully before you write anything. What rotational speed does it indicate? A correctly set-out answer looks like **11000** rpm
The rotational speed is **4000** rpm
